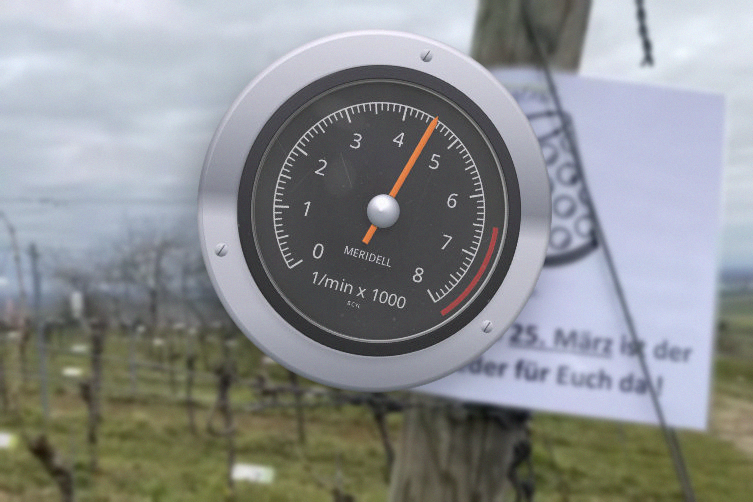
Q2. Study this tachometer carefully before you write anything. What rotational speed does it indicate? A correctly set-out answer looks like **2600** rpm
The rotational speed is **4500** rpm
